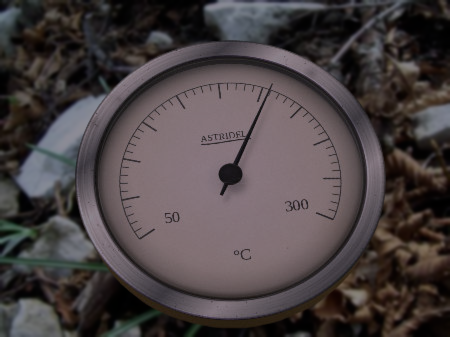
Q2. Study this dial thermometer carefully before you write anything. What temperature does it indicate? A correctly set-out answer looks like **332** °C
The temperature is **205** °C
